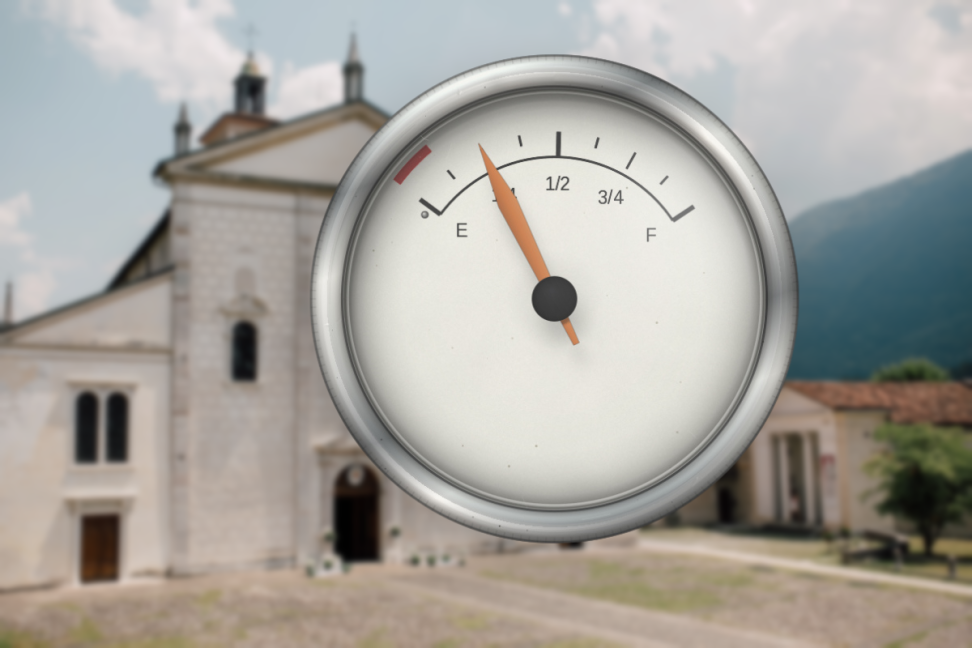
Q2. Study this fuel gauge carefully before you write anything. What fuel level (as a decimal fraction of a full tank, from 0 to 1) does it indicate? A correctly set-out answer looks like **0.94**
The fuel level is **0.25**
